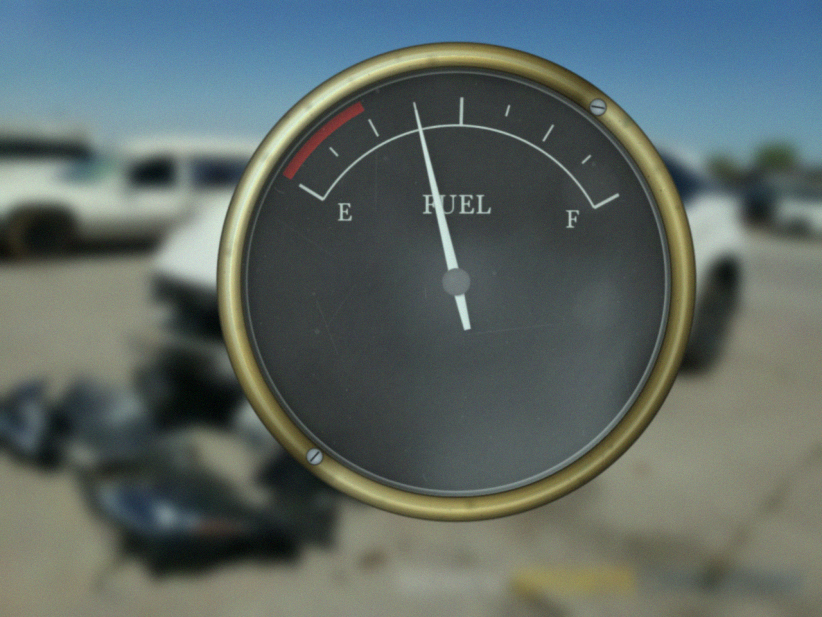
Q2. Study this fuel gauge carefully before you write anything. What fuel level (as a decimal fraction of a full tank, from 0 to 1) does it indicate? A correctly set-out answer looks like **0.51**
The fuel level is **0.375**
